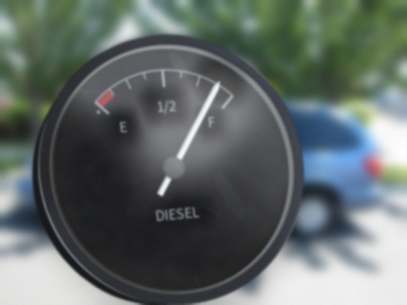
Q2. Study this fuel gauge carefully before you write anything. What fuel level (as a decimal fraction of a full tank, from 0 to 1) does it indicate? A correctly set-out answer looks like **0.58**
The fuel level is **0.875**
